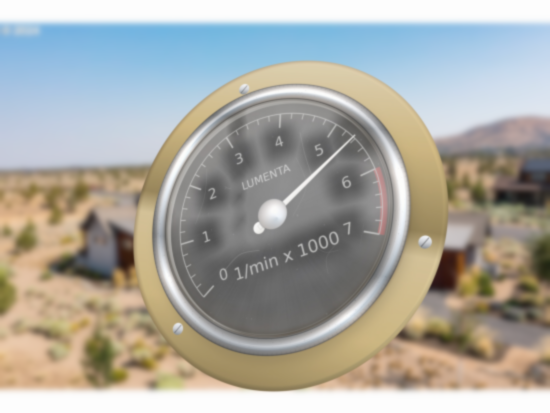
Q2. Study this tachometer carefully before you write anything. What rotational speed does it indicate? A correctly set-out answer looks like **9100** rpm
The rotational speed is **5400** rpm
